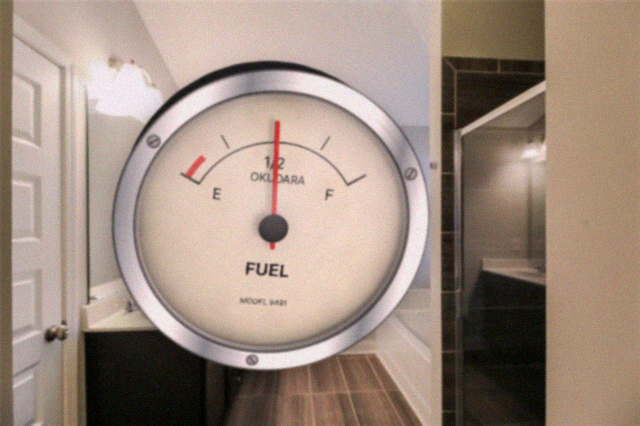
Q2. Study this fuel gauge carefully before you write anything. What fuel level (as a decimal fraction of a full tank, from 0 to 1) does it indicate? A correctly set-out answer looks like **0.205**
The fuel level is **0.5**
